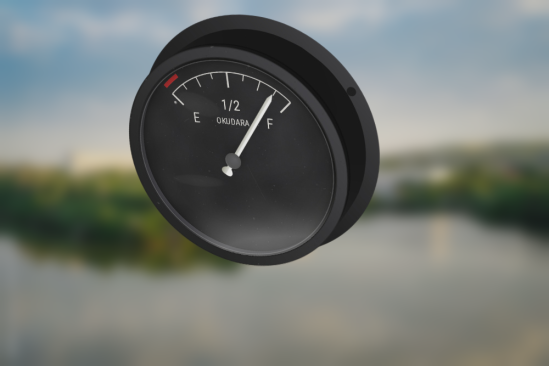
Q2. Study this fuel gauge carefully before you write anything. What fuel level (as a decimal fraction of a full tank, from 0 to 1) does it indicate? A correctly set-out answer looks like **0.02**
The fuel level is **0.875**
